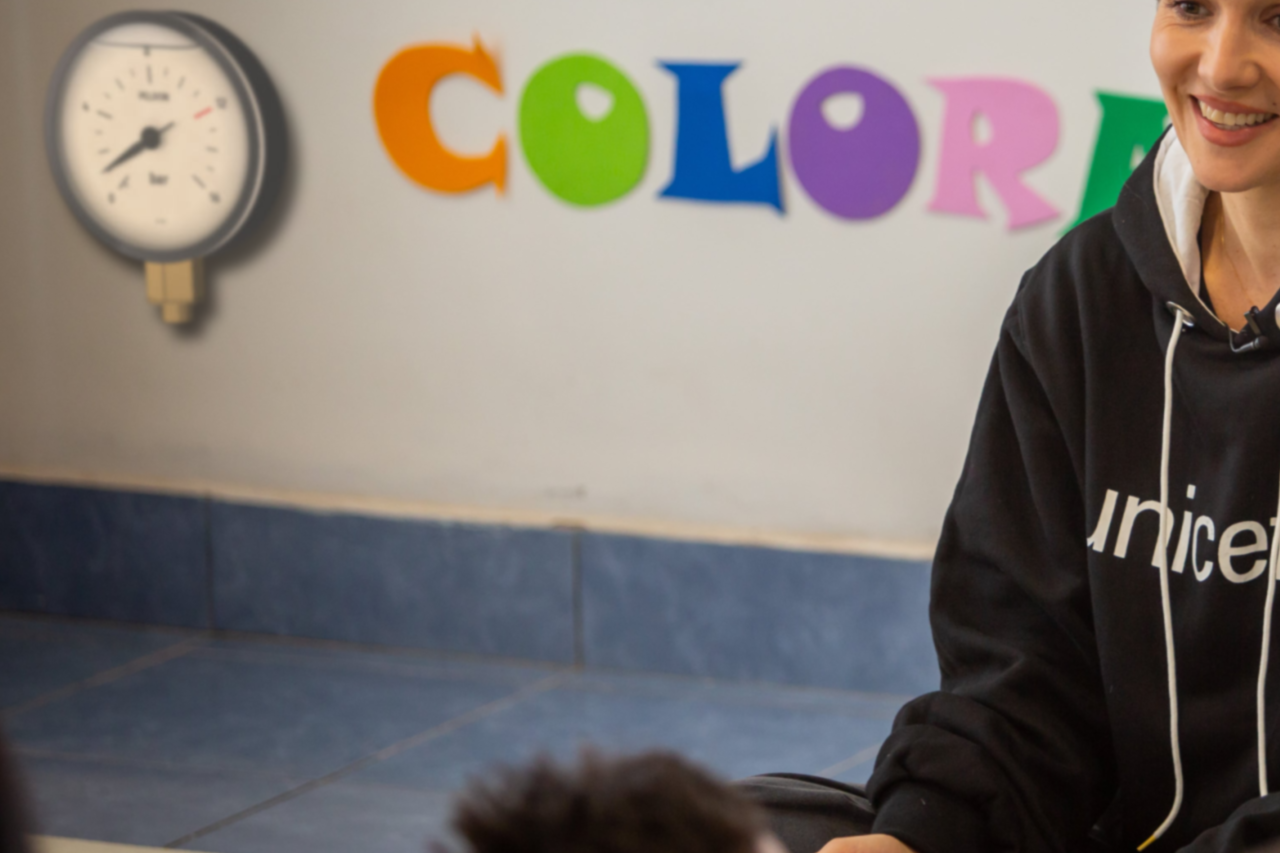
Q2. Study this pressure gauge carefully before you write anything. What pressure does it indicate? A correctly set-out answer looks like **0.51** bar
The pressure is **1** bar
